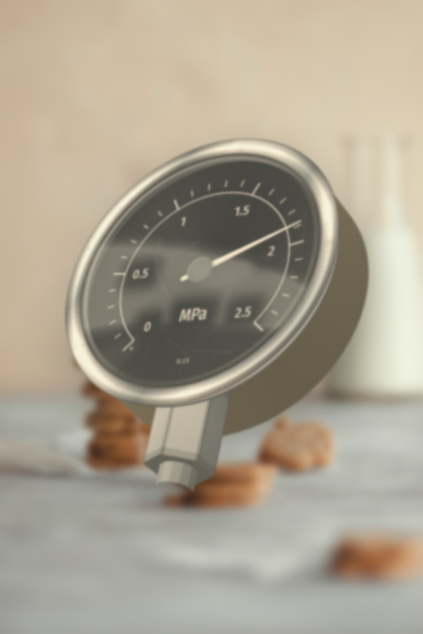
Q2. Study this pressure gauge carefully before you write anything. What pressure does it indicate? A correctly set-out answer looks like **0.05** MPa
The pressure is **1.9** MPa
